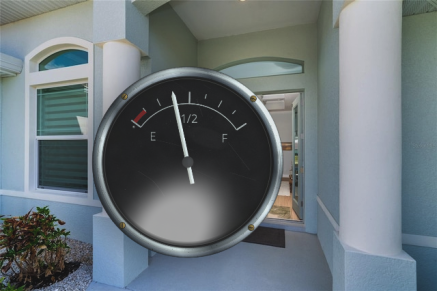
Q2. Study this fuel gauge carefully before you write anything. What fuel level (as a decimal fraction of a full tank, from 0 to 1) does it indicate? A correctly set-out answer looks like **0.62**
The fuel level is **0.375**
